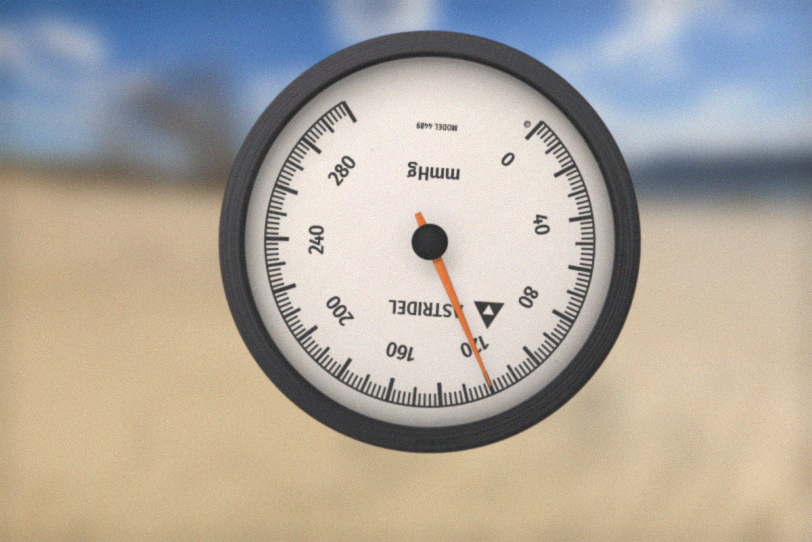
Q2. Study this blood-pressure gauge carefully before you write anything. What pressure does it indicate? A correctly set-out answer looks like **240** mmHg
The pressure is **120** mmHg
